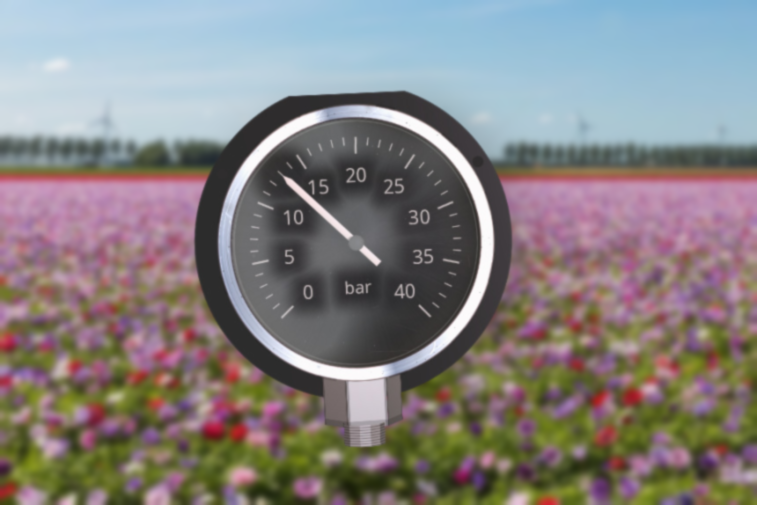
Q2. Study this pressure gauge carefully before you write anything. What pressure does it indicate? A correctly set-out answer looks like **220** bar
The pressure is **13** bar
